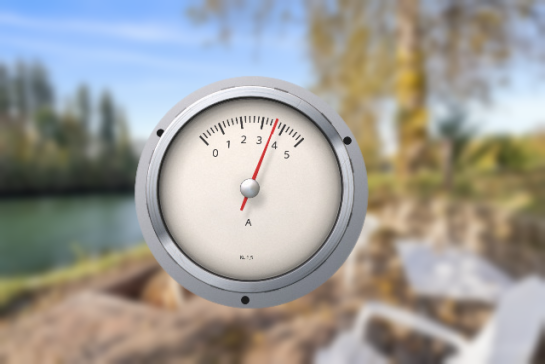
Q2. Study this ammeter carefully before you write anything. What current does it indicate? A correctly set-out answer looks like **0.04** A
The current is **3.6** A
